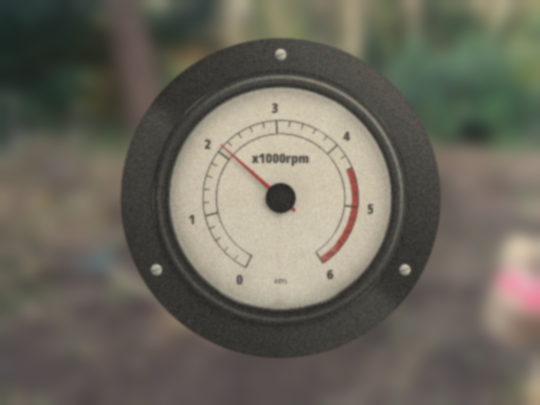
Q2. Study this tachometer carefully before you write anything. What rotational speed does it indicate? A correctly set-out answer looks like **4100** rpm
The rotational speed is **2100** rpm
